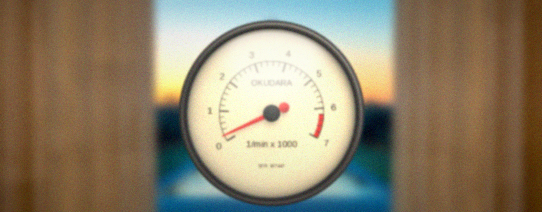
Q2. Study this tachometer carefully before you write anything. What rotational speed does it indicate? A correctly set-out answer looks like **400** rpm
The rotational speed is **200** rpm
